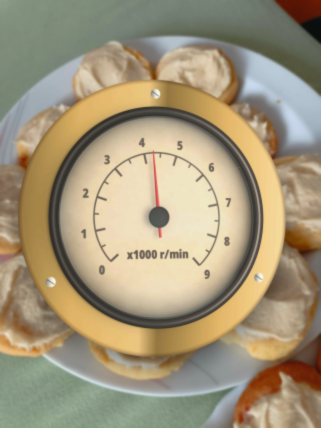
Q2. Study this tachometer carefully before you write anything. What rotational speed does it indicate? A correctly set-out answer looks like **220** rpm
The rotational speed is **4250** rpm
